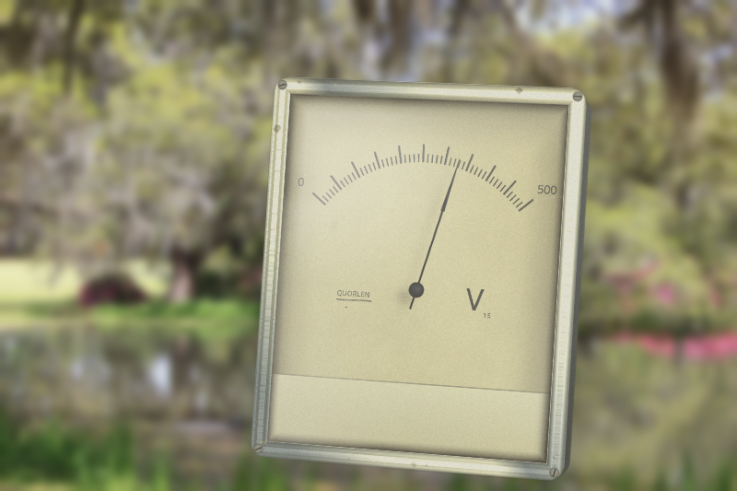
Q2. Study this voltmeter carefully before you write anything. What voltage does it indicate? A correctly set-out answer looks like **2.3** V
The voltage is **330** V
